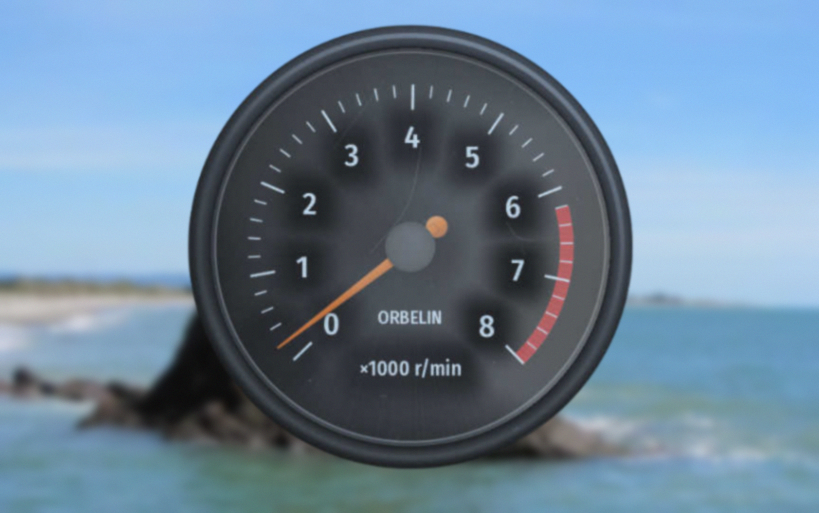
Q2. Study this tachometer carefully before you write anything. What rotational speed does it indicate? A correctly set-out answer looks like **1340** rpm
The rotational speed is **200** rpm
